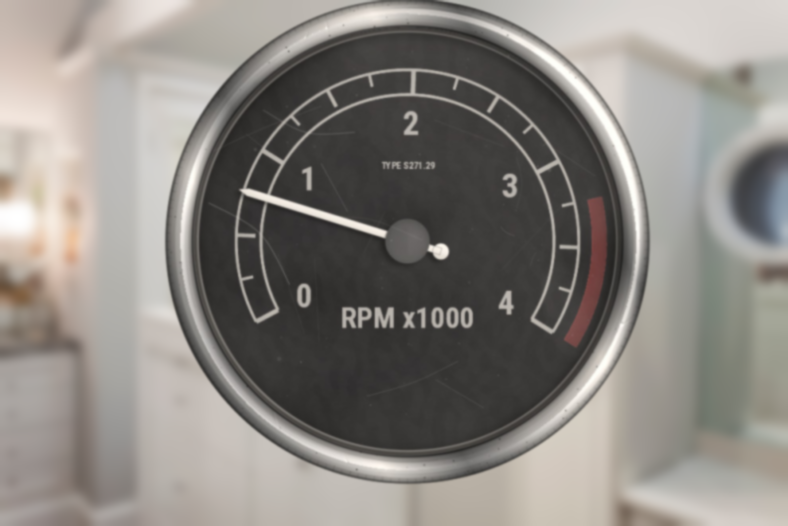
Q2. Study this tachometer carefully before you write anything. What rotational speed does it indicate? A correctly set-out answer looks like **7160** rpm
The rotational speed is **750** rpm
